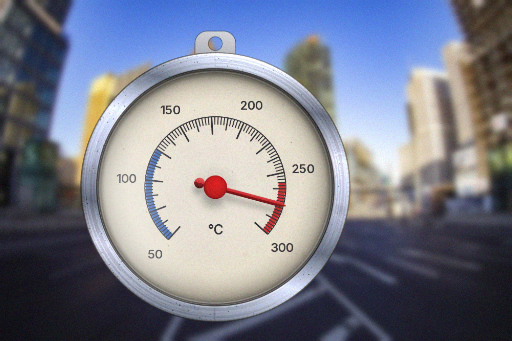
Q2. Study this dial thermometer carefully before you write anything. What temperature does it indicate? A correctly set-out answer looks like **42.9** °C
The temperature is **275** °C
